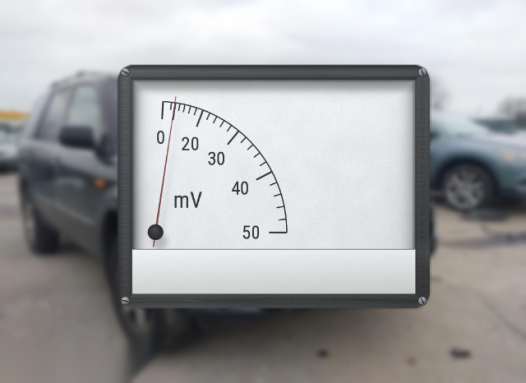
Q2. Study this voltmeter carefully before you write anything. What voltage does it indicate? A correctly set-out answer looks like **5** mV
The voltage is **10** mV
